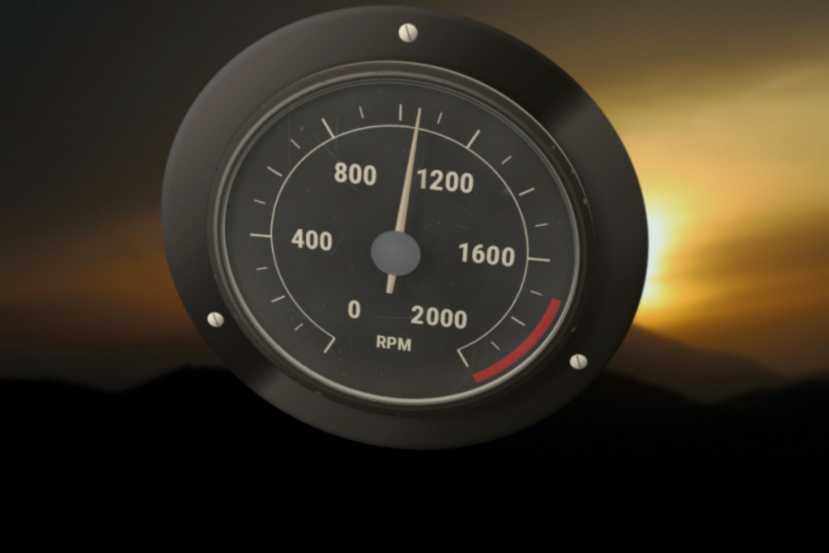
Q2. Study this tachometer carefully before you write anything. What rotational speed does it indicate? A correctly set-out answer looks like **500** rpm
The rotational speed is **1050** rpm
